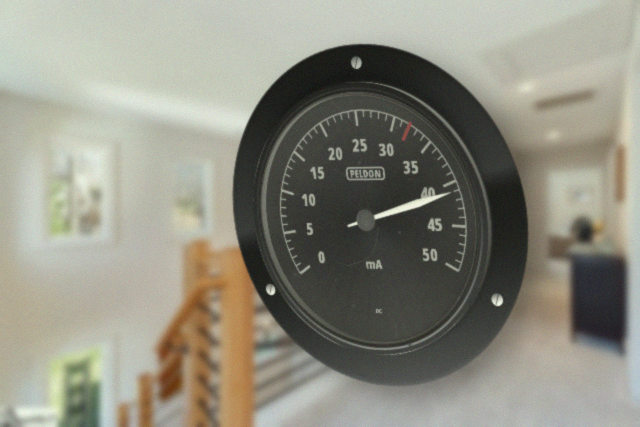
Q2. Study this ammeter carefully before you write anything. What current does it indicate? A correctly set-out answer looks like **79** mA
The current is **41** mA
